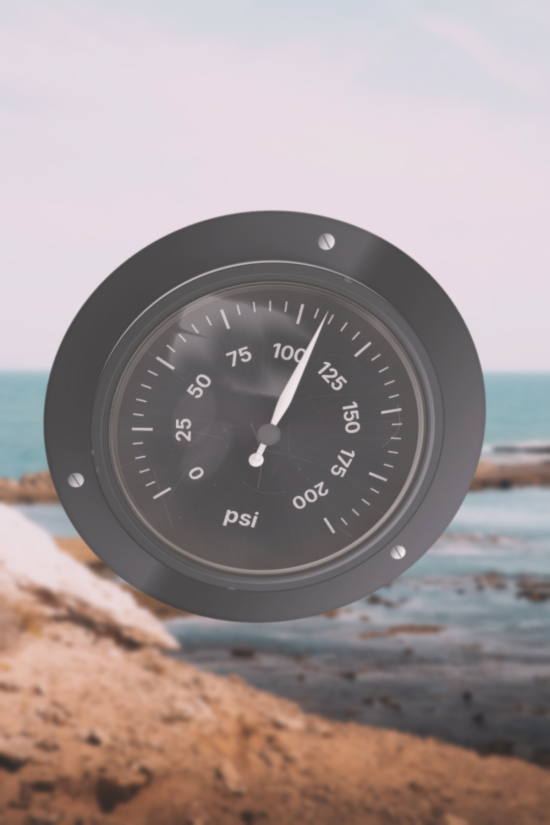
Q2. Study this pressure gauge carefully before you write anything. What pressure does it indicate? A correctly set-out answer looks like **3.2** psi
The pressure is **107.5** psi
